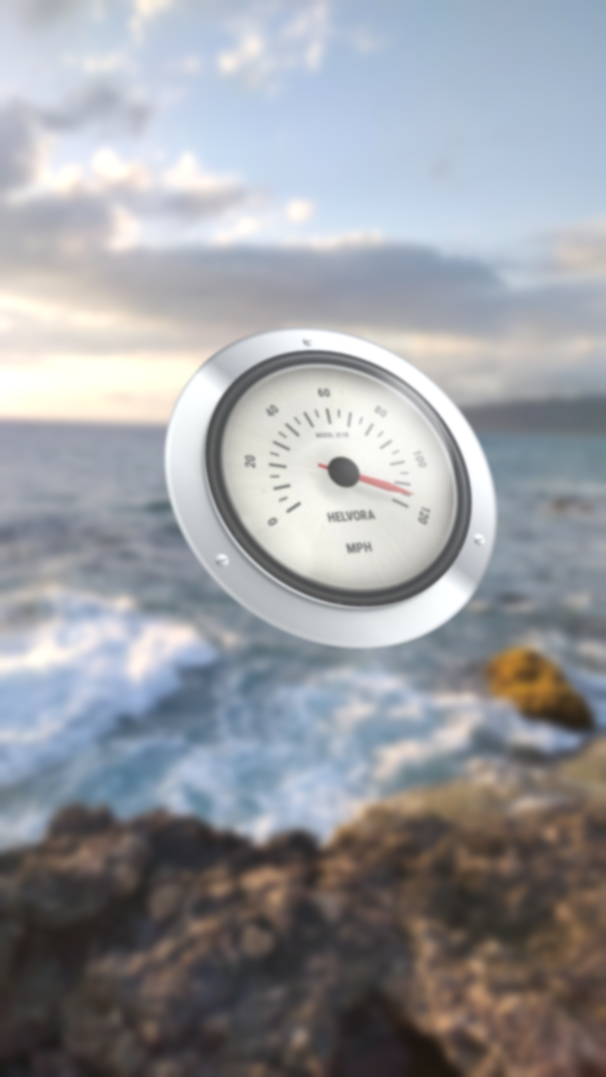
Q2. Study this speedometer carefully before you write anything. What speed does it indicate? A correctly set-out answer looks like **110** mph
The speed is **115** mph
